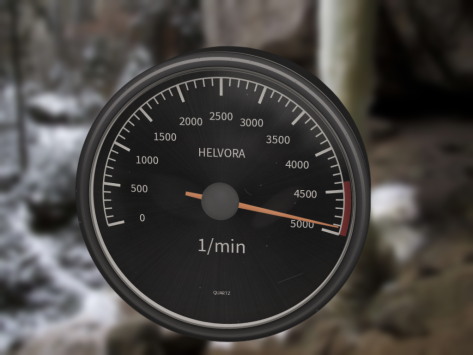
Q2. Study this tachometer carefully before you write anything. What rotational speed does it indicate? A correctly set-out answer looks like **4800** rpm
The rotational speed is **4900** rpm
